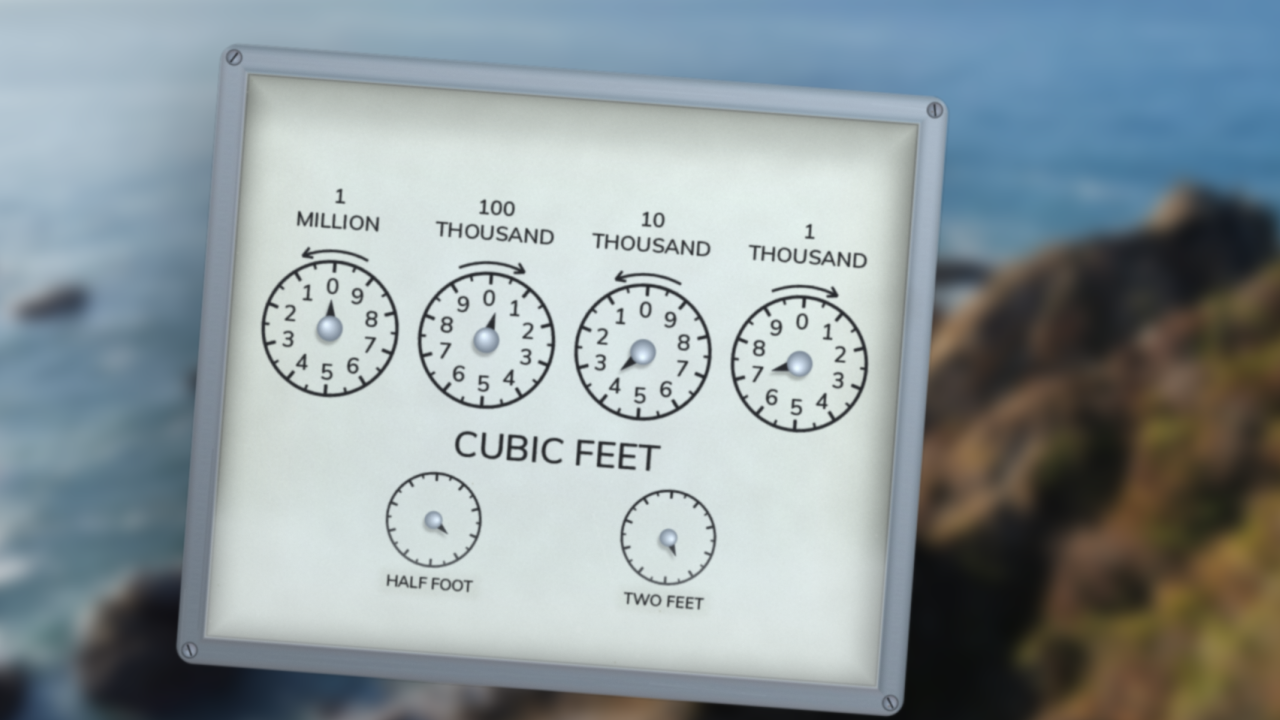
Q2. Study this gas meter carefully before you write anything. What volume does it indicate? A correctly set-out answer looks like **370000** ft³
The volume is **3700** ft³
